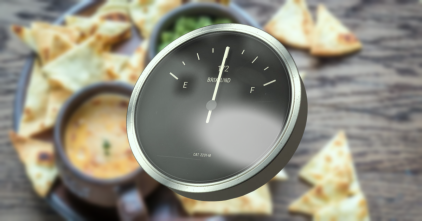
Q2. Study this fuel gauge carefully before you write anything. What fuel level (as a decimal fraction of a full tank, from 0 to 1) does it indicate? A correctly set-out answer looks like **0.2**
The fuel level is **0.5**
